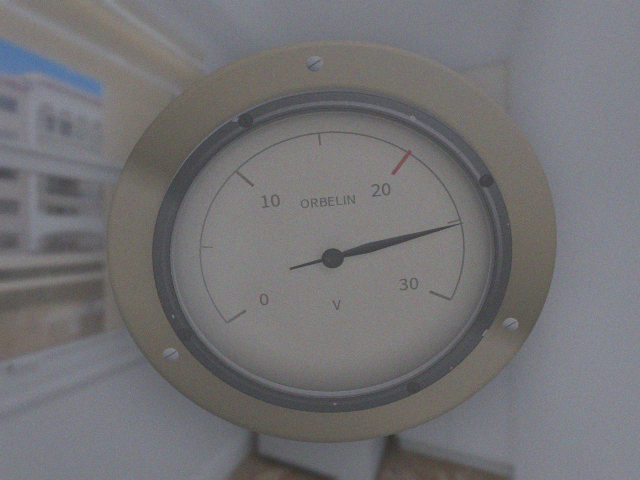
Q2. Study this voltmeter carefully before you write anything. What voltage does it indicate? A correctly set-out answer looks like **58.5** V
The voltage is **25** V
